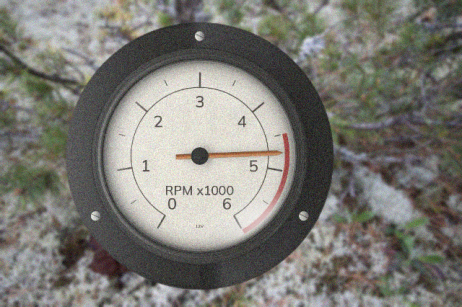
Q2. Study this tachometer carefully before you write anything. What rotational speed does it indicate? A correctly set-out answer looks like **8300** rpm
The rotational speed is **4750** rpm
